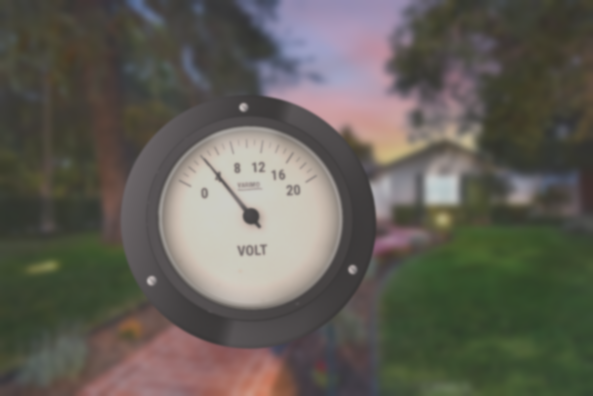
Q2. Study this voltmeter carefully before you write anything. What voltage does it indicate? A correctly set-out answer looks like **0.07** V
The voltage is **4** V
